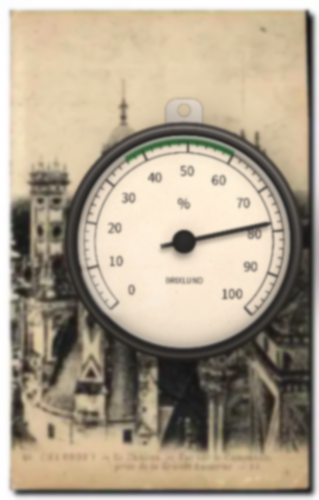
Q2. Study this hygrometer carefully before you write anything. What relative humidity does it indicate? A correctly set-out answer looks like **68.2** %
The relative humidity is **78** %
